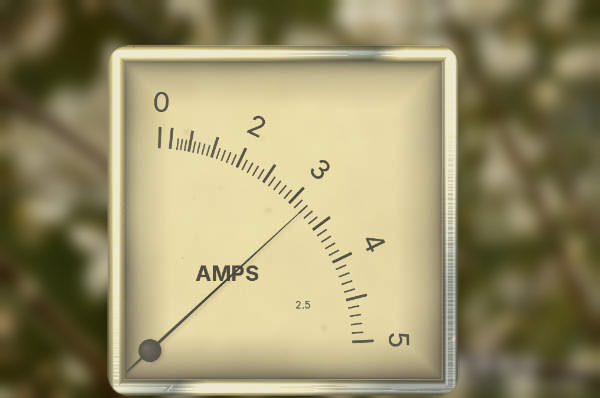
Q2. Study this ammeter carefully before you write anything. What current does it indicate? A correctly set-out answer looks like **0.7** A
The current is **3.2** A
